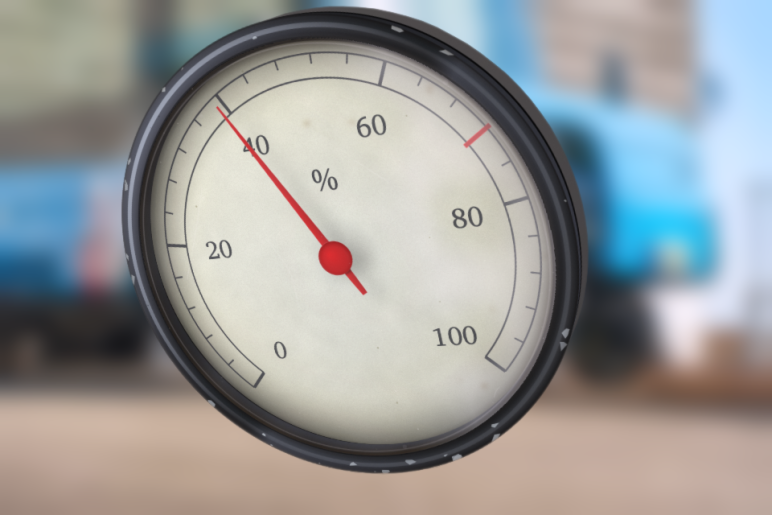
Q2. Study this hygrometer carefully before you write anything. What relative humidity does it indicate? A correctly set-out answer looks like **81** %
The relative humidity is **40** %
